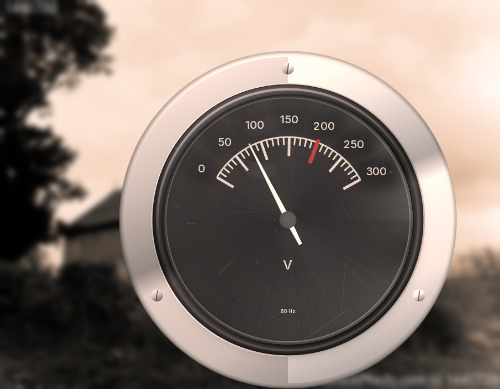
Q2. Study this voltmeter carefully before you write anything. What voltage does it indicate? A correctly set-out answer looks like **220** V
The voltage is **80** V
